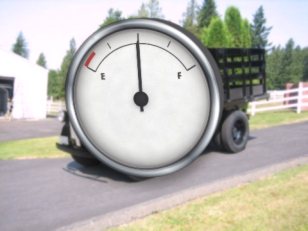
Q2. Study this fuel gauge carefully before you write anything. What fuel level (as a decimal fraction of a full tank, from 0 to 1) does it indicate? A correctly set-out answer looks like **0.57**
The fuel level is **0.5**
